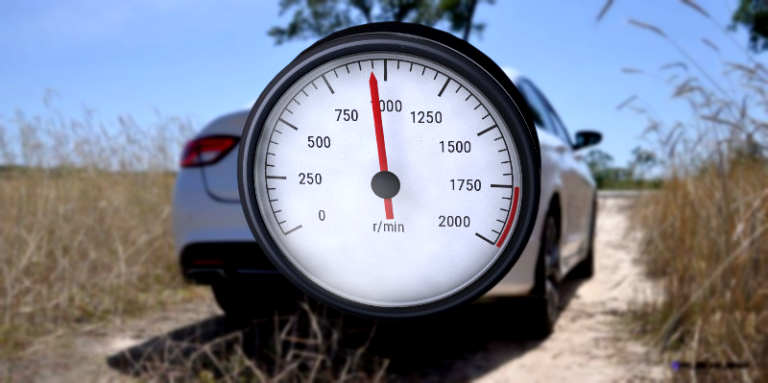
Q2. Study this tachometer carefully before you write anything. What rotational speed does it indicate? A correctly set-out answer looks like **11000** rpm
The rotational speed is **950** rpm
